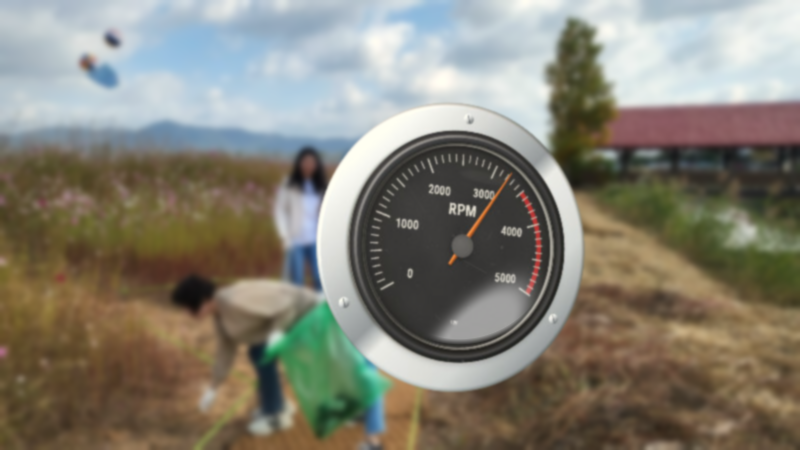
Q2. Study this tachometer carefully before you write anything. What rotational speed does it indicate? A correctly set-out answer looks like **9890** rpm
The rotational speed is **3200** rpm
